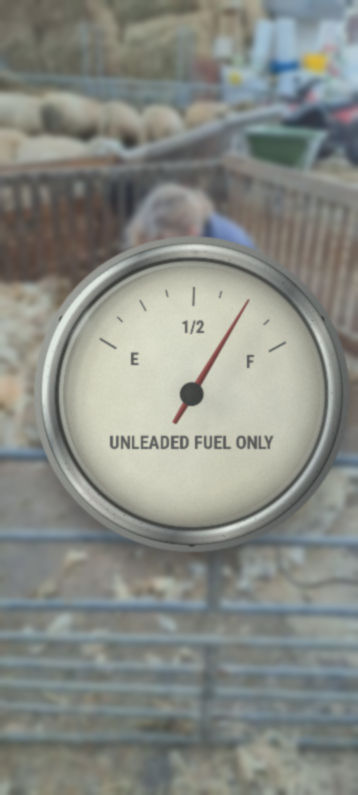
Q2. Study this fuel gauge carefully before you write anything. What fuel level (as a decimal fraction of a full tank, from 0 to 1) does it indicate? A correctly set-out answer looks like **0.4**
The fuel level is **0.75**
